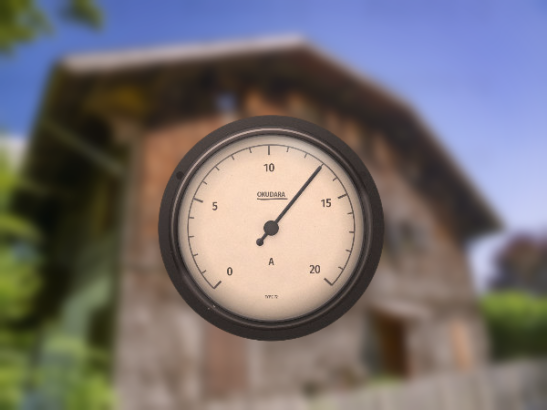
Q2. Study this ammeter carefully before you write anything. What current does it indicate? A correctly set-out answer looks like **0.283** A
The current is **13** A
